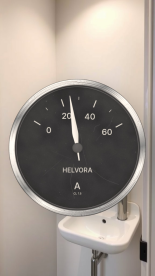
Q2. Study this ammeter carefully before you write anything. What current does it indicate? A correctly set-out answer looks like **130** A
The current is **25** A
